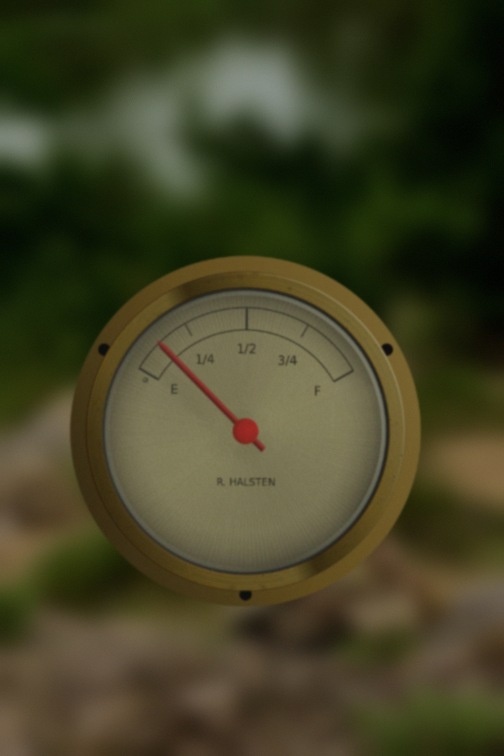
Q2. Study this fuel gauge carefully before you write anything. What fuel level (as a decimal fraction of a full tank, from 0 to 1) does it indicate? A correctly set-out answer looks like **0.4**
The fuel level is **0.125**
